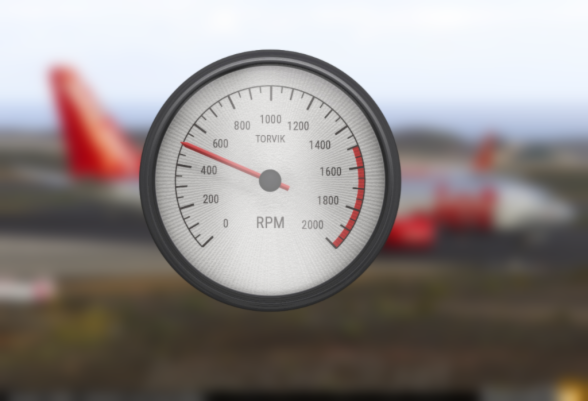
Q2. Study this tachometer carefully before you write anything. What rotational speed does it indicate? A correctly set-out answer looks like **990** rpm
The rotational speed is **500** rpm
